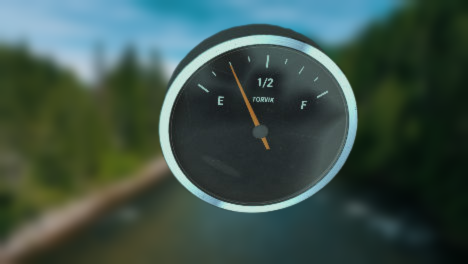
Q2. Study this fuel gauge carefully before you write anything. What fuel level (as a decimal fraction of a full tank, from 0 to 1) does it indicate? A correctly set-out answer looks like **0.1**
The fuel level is **0.25**
